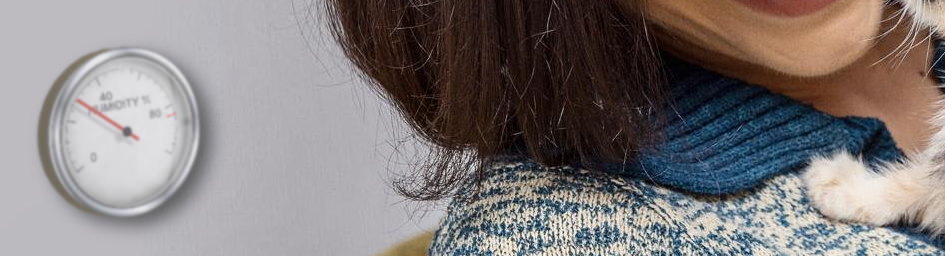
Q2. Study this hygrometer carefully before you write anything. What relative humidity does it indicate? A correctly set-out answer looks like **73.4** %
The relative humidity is **28** %
